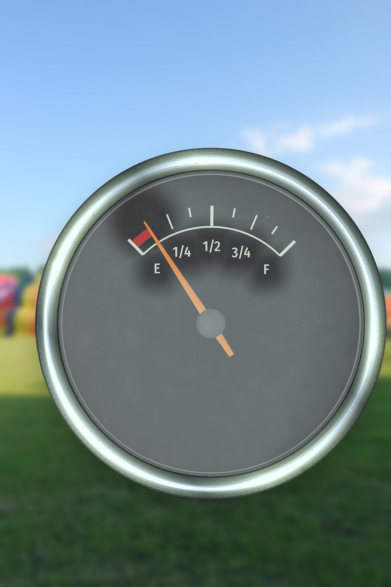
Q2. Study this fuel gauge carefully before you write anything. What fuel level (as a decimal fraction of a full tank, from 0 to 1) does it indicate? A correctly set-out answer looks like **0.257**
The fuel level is **0.125**
